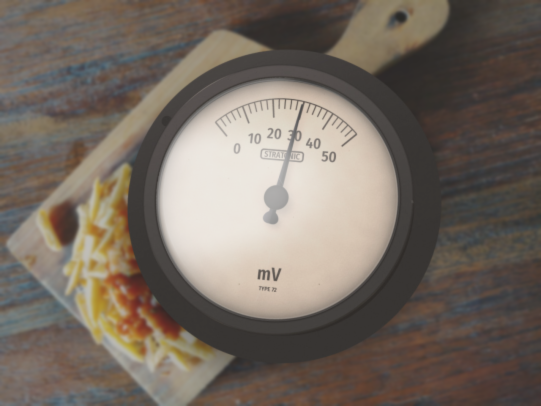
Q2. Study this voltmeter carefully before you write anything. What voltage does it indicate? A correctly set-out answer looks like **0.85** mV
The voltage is **30** mV
